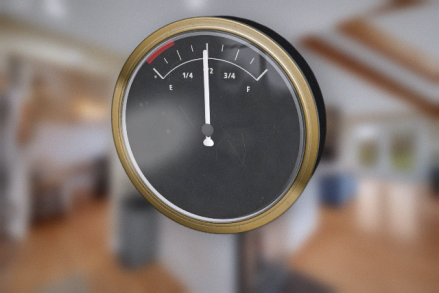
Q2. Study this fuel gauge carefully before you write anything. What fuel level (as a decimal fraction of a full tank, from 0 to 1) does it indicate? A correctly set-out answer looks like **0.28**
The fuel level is **0.5**
